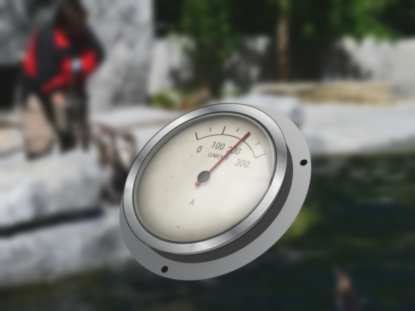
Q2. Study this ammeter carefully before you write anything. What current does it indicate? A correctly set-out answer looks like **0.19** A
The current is **200** A
